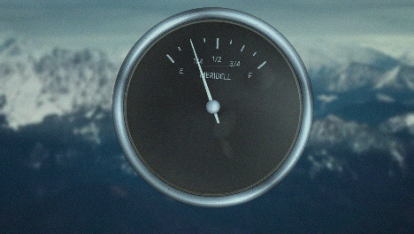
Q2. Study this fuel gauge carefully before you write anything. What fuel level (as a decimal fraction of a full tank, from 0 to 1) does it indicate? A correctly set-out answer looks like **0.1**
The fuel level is **0.25**
